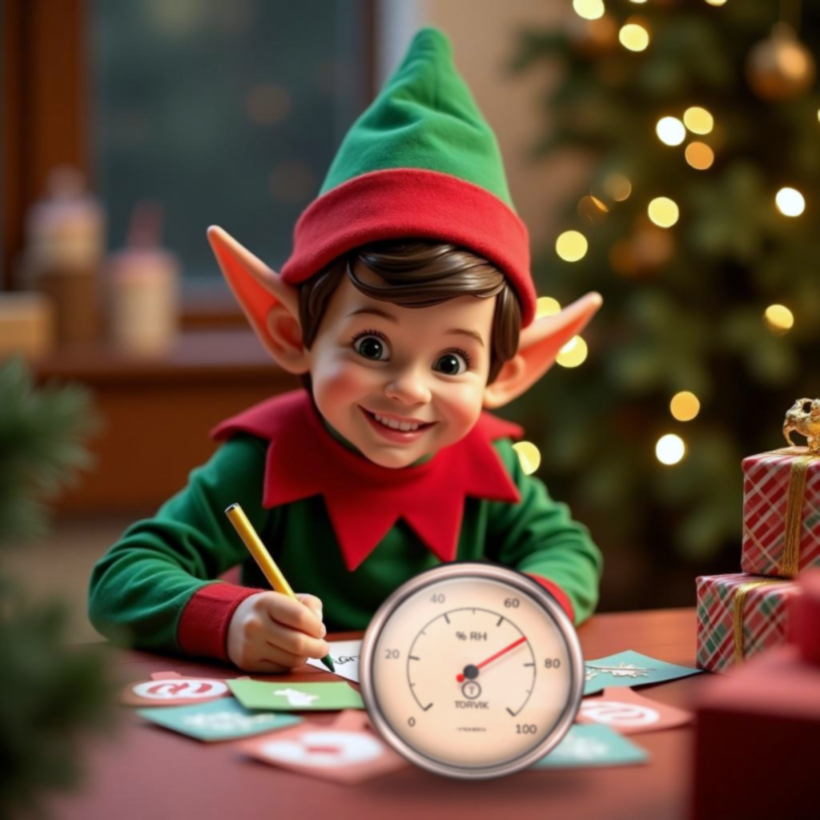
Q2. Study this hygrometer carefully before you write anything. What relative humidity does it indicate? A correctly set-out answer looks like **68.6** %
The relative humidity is **70** %
